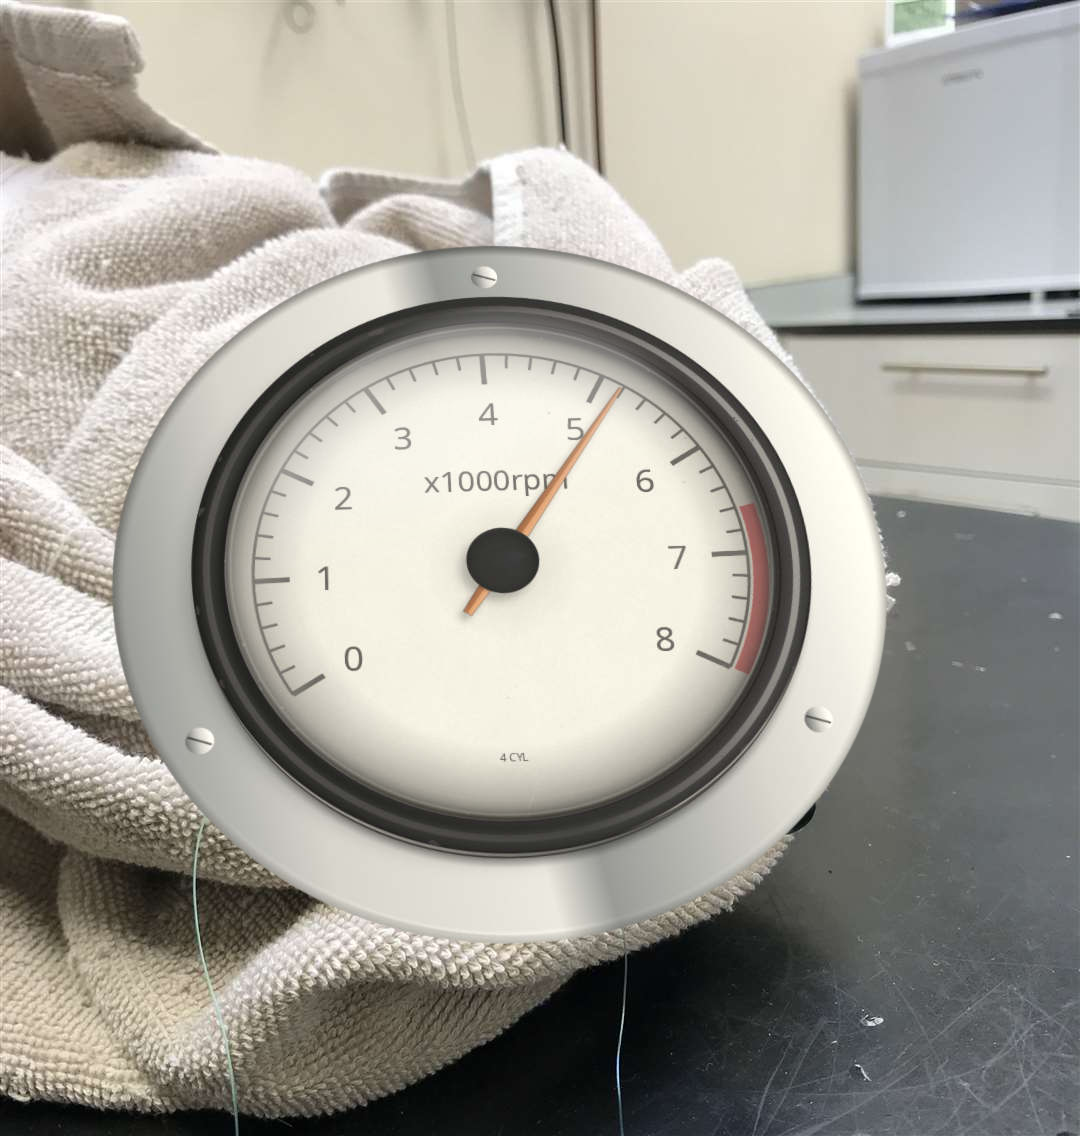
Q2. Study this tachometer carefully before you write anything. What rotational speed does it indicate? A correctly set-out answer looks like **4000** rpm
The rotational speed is **5200** rpm
